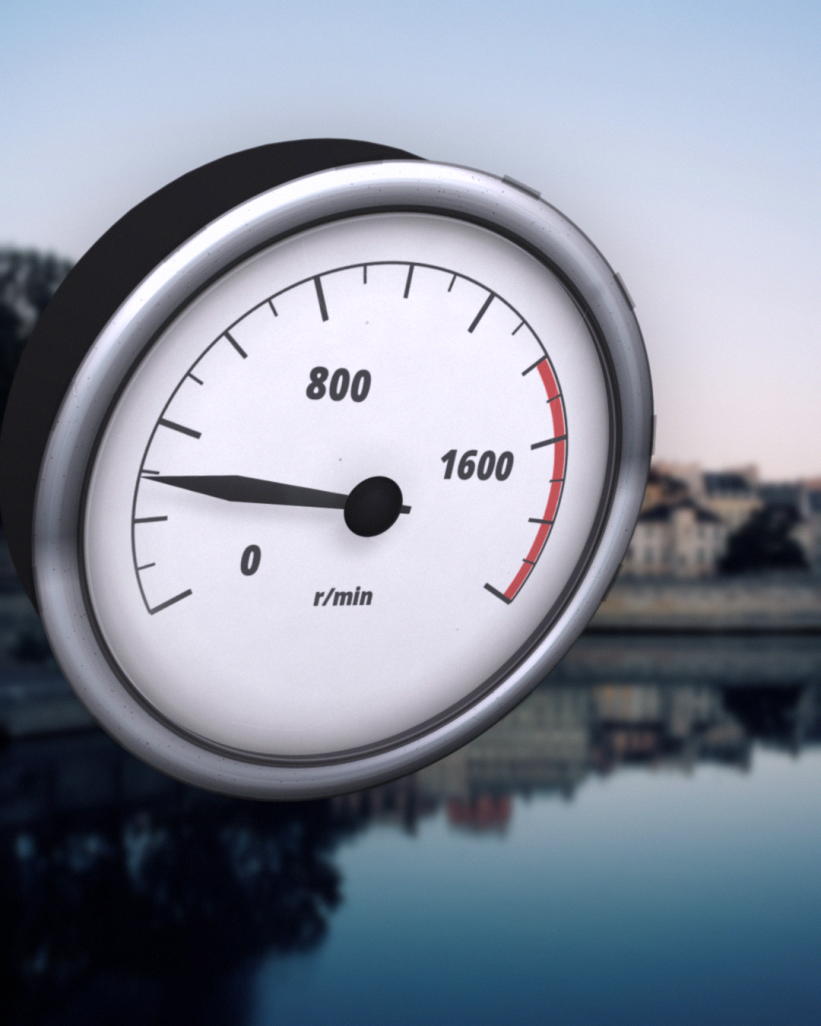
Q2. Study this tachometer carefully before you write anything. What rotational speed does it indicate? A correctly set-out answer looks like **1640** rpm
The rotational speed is **300** rpm
